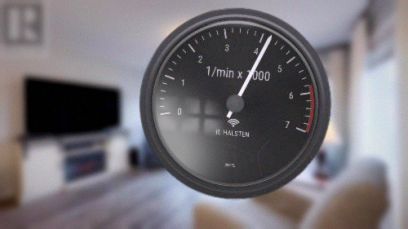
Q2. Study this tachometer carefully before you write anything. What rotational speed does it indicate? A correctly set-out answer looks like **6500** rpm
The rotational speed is **4200** rpm
